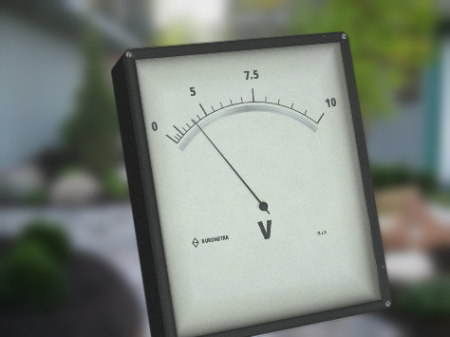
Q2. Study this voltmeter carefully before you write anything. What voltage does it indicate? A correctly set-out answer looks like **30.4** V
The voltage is **4** V
